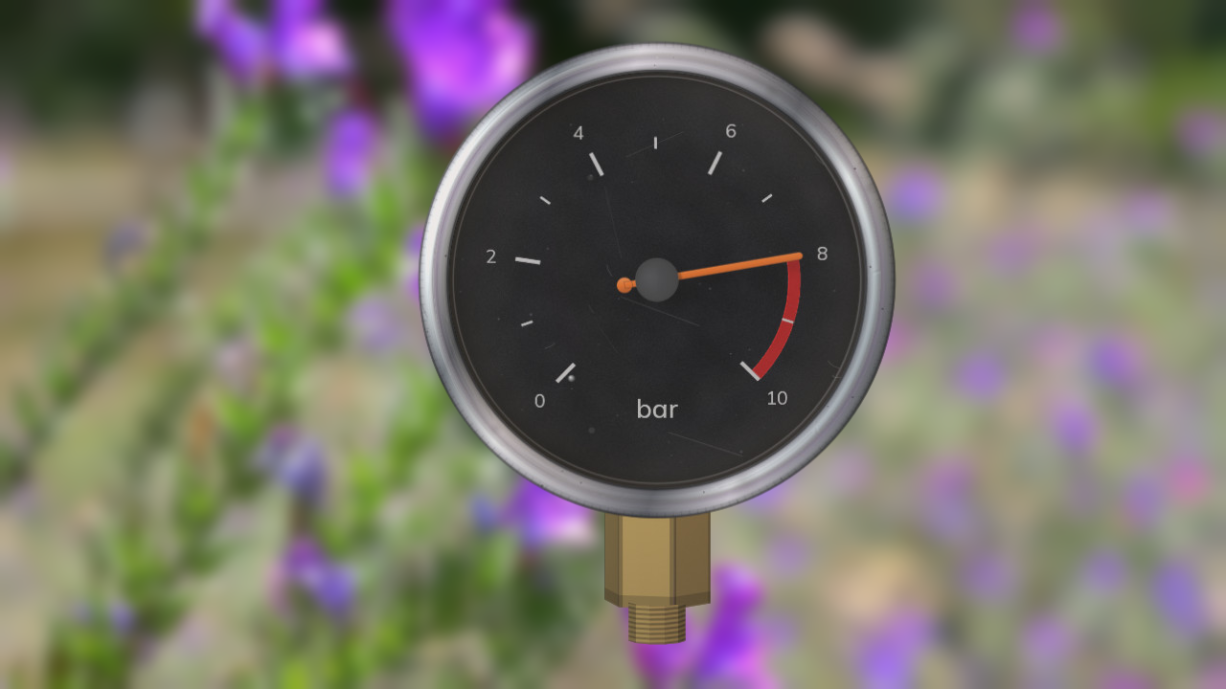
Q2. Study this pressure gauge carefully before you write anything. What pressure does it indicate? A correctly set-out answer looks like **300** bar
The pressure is **8** bar
